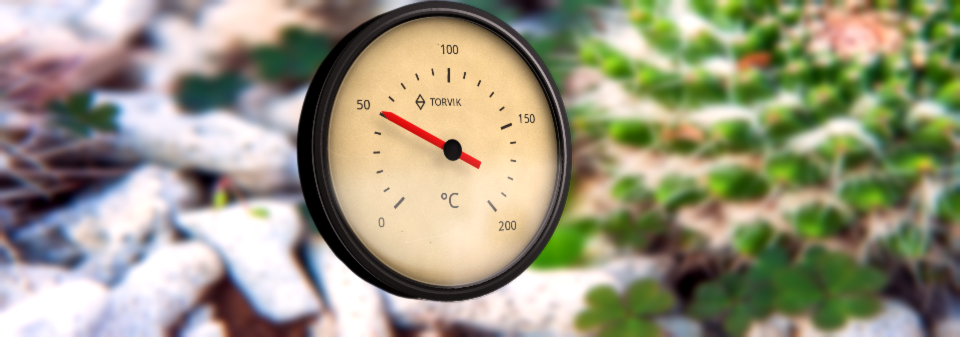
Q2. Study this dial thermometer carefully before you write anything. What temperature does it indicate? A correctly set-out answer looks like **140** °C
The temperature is **50** °C
